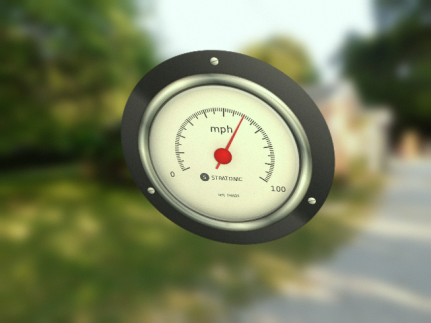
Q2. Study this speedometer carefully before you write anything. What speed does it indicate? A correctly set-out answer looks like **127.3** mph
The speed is **60** mph
